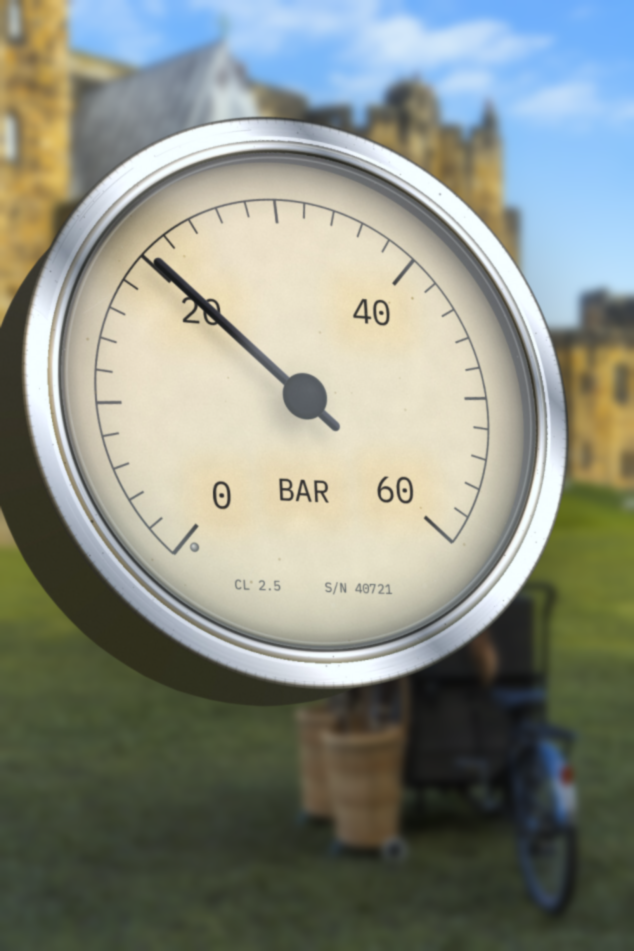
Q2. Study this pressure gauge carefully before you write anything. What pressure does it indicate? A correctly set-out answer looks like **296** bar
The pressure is **20** bar
